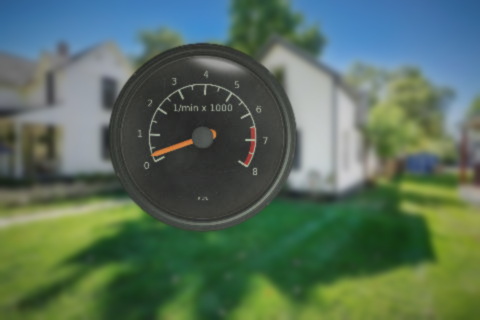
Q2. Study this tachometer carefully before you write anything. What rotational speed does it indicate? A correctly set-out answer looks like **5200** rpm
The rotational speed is **250** rpm
